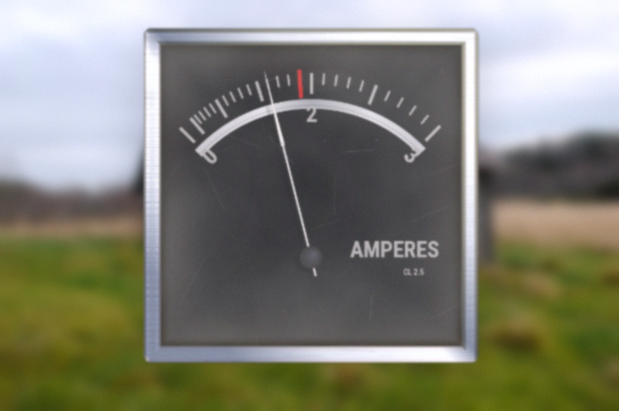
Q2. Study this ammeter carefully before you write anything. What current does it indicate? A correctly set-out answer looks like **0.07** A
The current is **1.6** A
